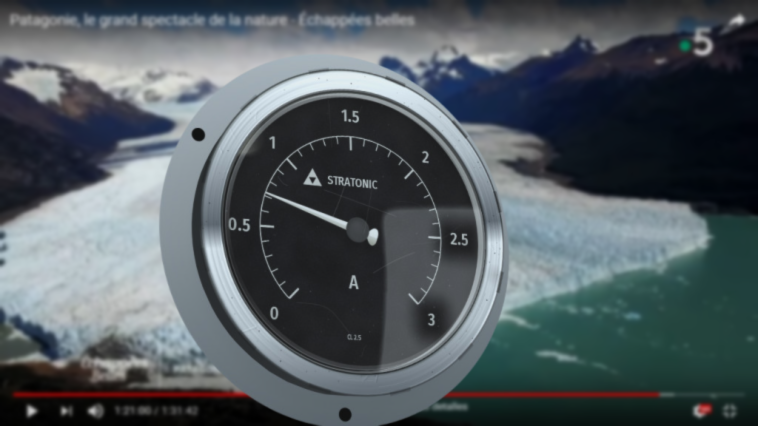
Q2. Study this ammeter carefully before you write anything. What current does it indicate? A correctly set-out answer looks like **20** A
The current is **0.7** A
